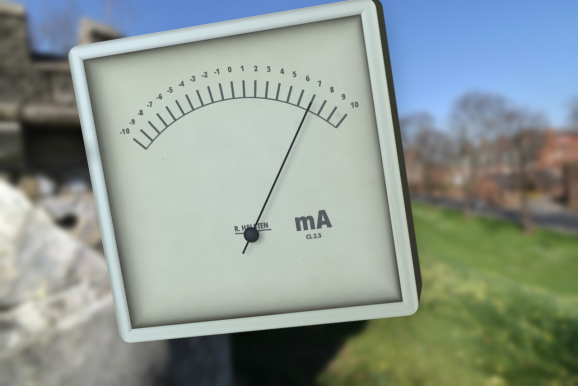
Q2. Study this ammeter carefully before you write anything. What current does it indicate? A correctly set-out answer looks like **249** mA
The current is **7** mA
